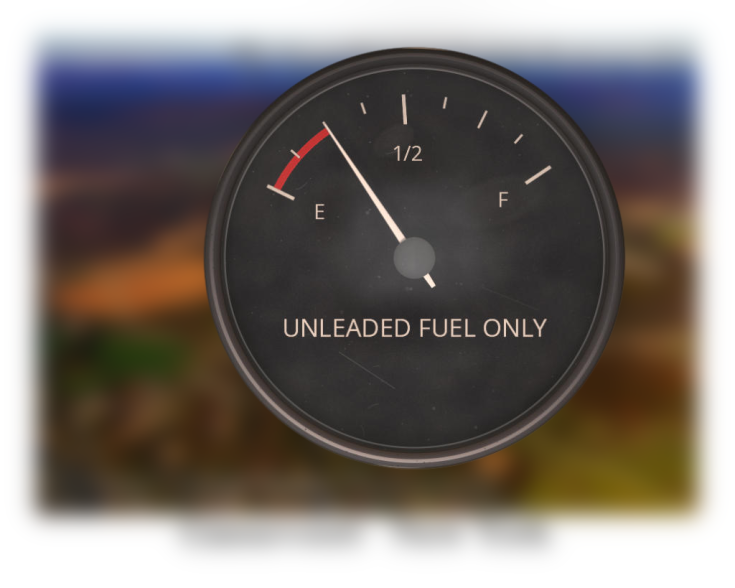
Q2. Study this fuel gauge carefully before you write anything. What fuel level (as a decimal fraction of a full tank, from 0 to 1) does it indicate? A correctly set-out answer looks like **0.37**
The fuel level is **0.25**
